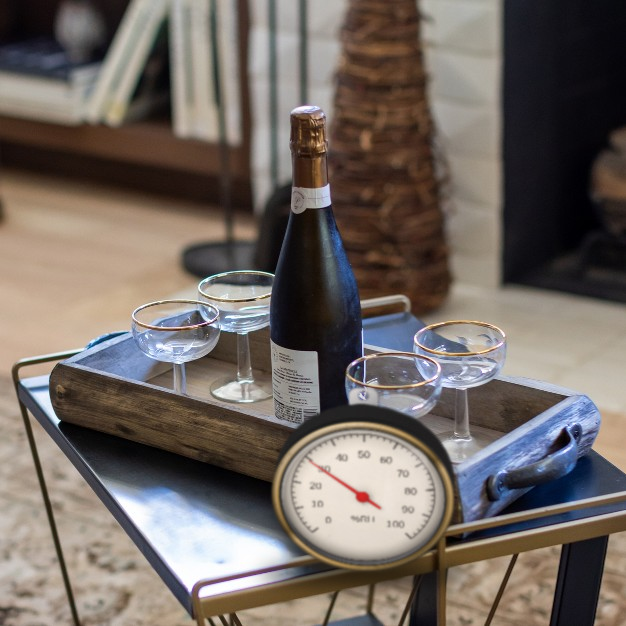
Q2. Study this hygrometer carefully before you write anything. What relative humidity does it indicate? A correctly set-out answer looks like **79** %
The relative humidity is **30** %
